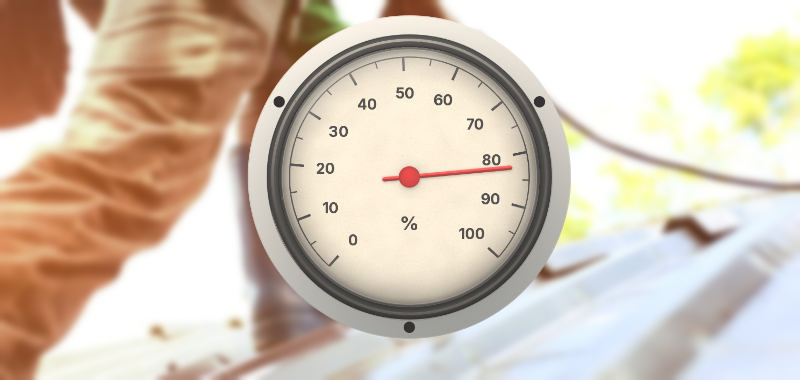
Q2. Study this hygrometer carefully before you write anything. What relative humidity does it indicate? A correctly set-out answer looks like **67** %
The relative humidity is **82.5** %
